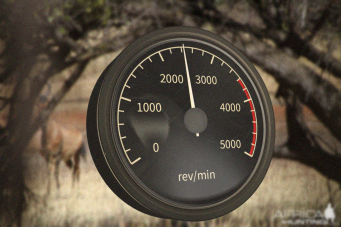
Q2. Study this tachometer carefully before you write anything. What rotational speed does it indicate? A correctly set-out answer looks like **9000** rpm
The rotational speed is **2400** rpm
